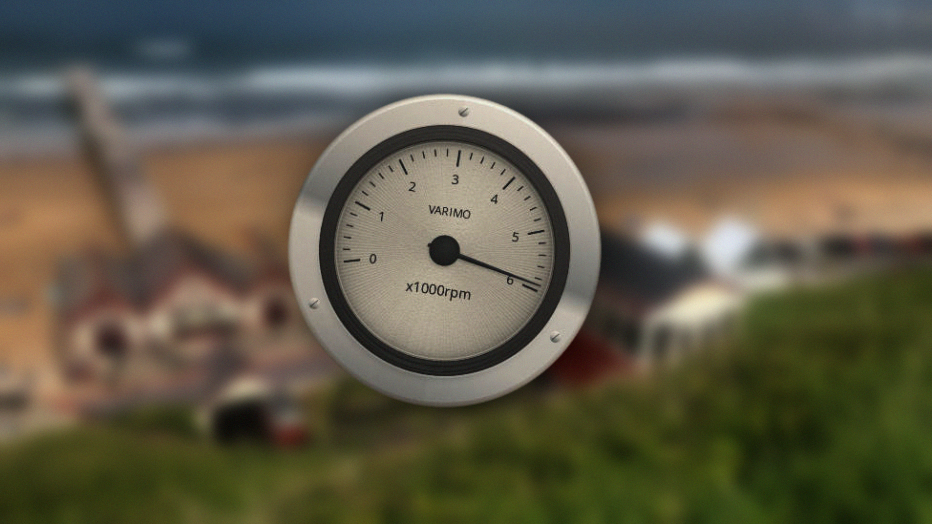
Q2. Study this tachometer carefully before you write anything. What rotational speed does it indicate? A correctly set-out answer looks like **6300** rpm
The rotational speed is **5900** rpm
